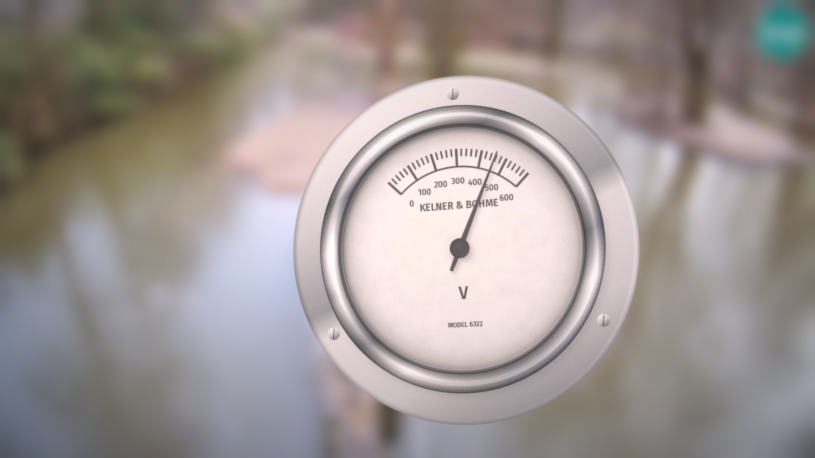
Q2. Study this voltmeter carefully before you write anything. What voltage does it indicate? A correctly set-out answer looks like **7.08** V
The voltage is **460** V
